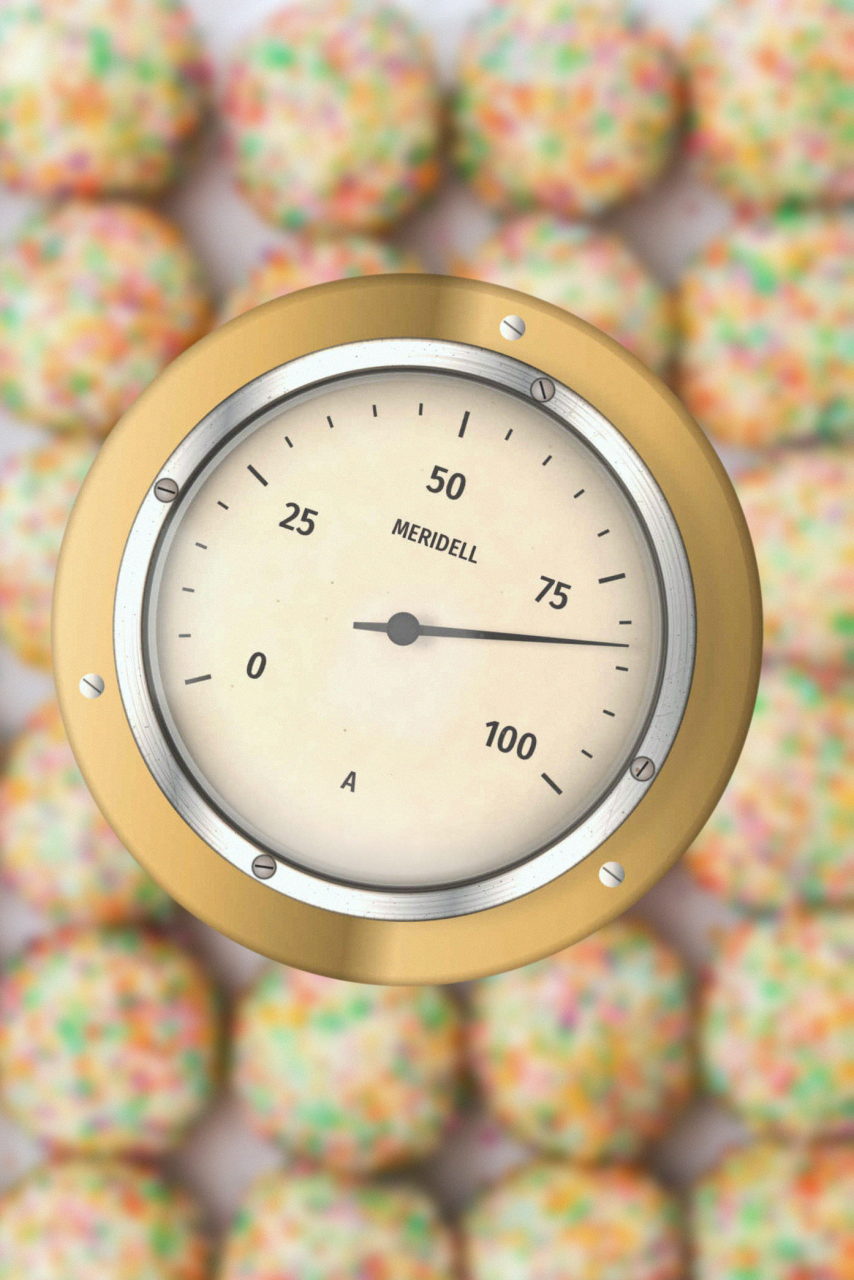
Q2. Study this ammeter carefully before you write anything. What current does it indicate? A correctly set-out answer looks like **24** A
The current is **82.5** A
